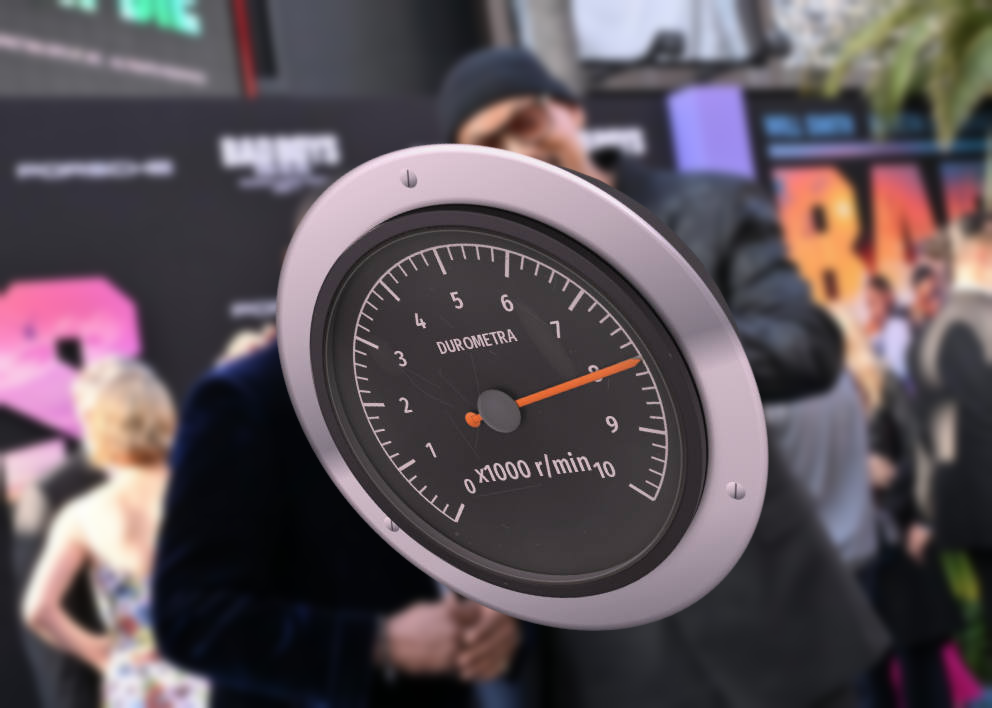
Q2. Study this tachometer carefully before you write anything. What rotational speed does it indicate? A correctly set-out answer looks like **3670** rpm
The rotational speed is **8000** rpm
